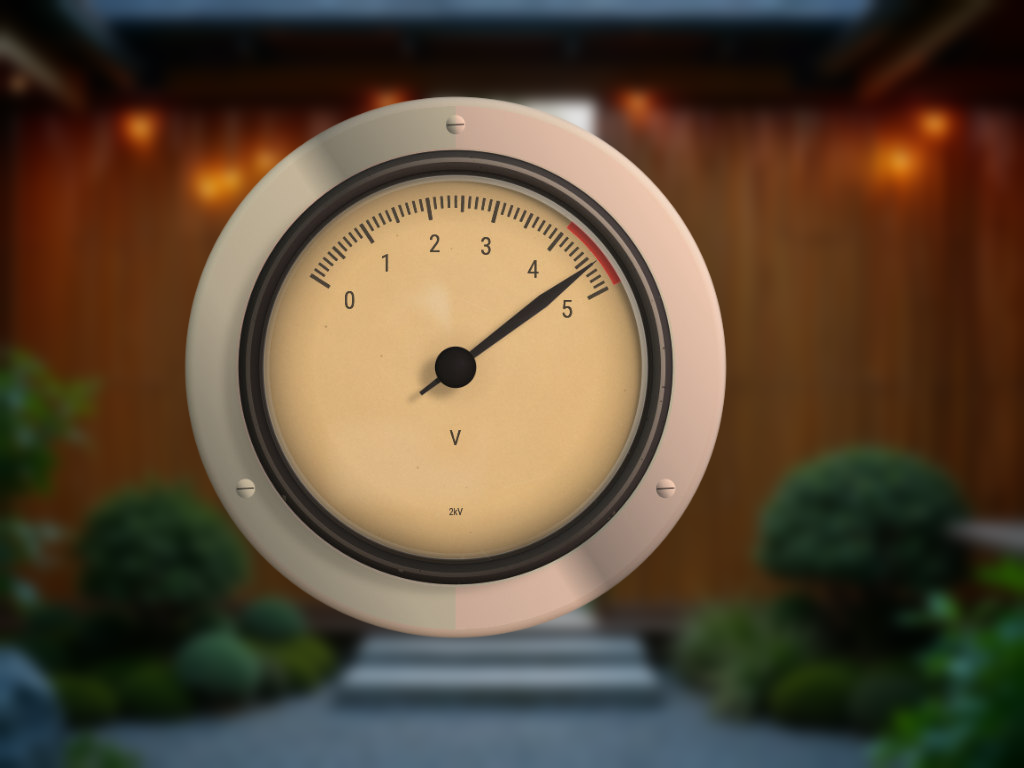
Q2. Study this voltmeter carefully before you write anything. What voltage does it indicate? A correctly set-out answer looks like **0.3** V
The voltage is **4.6** V
